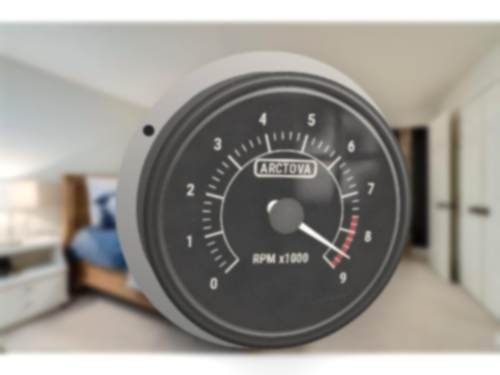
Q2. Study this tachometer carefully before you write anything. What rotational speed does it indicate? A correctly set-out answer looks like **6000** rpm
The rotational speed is **8600** rpm
